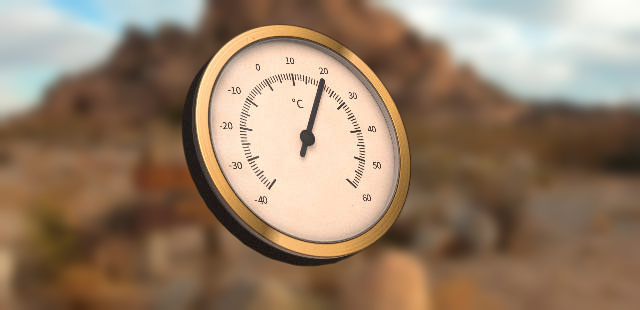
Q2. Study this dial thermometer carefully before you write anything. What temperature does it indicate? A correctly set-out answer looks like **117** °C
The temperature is **20** °C
